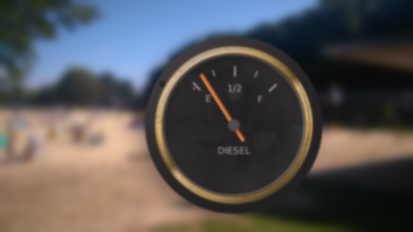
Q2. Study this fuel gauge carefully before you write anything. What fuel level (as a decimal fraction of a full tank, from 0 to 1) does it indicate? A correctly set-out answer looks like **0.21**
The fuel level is **0.125**
